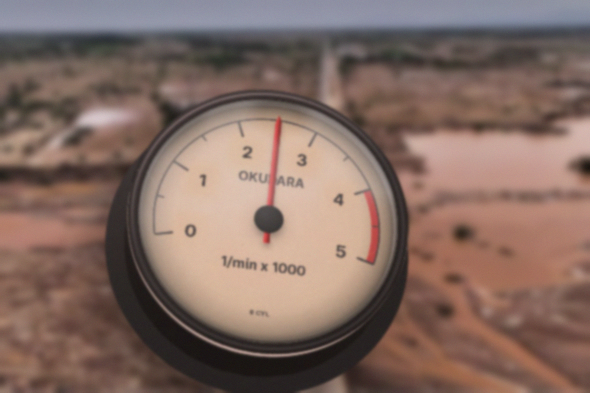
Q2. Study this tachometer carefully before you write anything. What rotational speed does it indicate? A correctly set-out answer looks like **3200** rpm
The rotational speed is **2500** rpm
